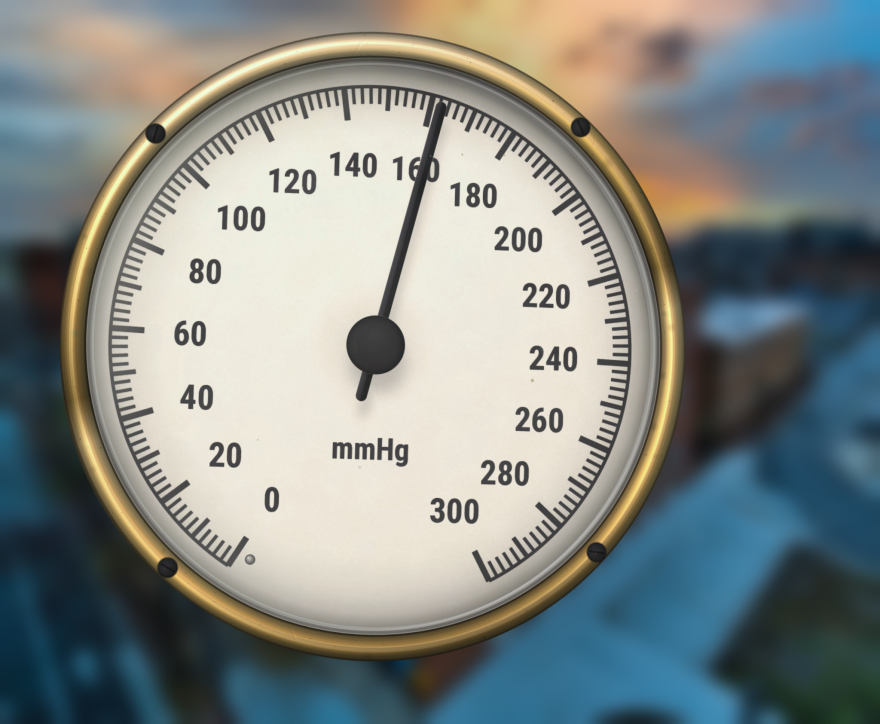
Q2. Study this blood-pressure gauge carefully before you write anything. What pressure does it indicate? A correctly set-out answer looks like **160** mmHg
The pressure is **162** mmHg
